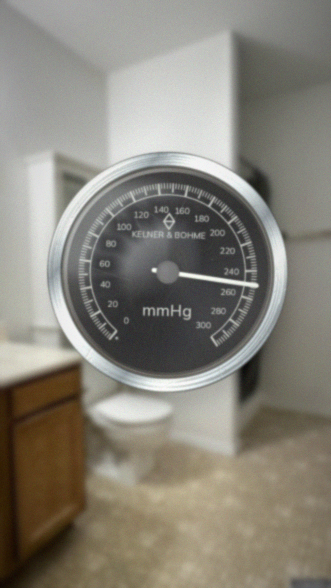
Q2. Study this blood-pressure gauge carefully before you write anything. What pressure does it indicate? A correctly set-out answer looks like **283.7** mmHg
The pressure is **250** mmHg
